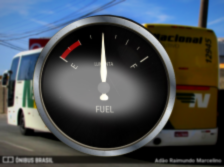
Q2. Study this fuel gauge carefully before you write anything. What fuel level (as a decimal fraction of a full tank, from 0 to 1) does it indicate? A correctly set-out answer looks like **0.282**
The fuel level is **0.5**
